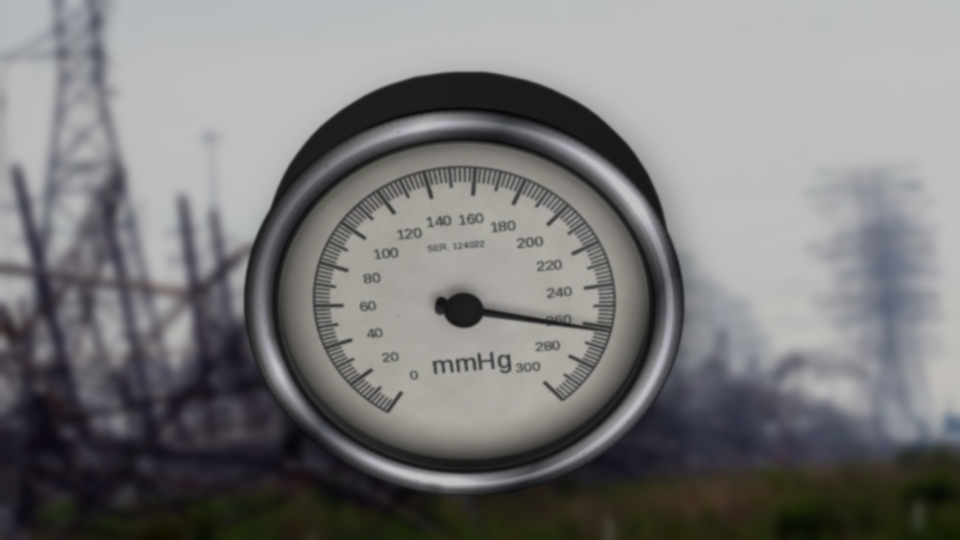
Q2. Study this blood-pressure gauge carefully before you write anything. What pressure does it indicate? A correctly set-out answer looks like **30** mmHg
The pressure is **260** mmHg
